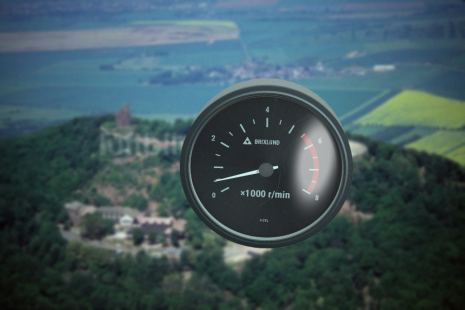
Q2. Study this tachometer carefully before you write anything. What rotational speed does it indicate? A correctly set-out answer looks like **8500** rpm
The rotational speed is **500** rpm
